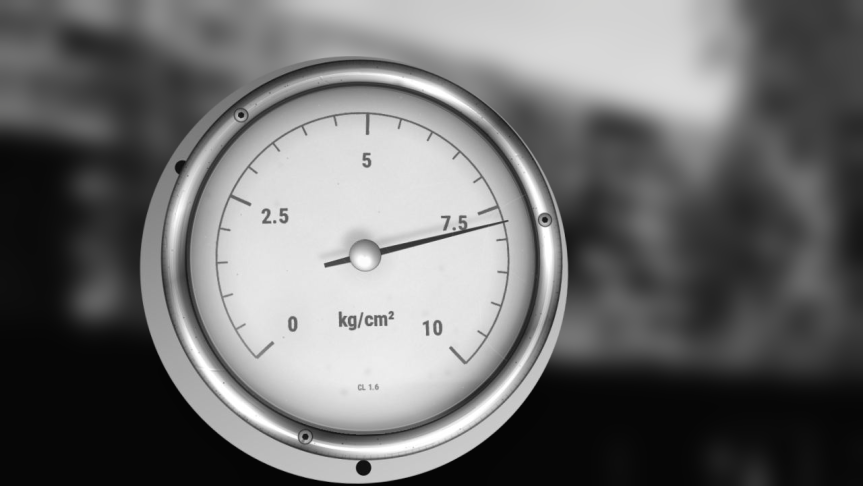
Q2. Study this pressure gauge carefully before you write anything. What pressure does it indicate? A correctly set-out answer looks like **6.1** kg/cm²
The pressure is **7.75** kg/cm²
